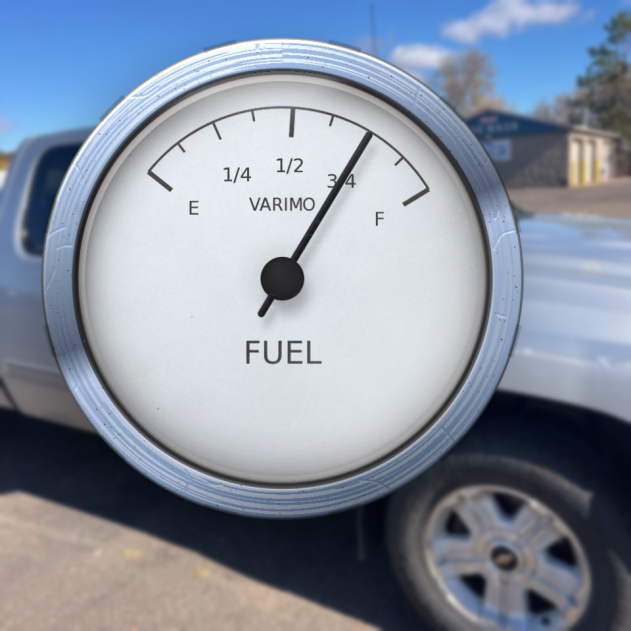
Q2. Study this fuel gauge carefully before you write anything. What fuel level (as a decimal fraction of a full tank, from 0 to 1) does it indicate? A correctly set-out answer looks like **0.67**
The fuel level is **0.75**
